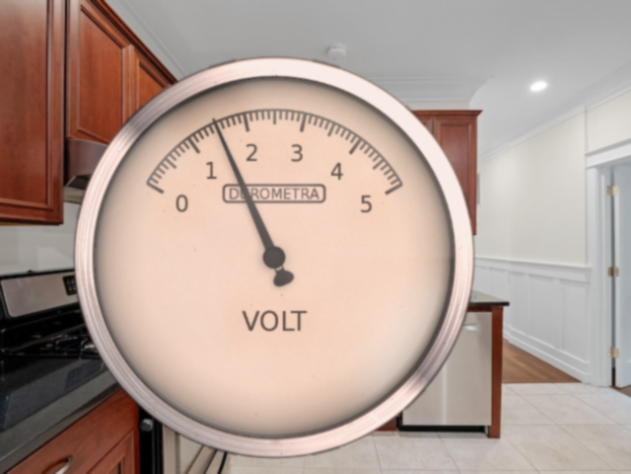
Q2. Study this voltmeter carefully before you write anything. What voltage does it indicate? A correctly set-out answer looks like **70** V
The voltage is **1.5** V
